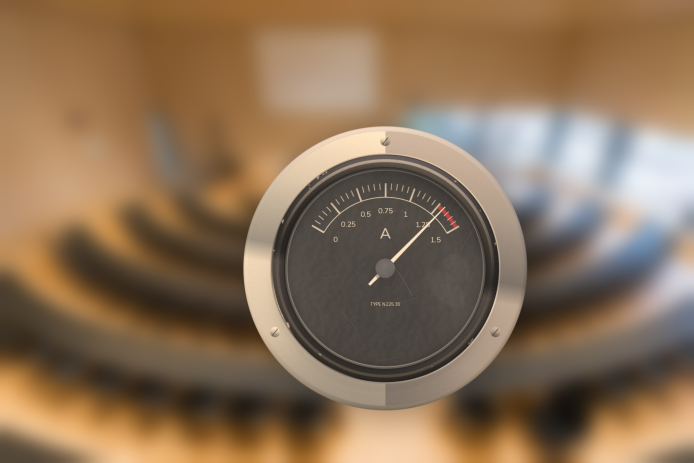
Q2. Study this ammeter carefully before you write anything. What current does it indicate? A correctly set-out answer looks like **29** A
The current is **1.3** A
